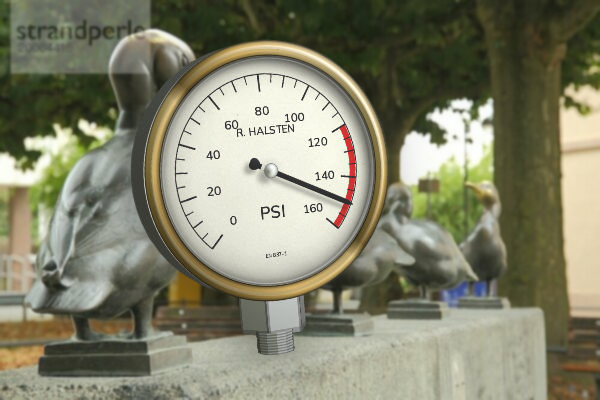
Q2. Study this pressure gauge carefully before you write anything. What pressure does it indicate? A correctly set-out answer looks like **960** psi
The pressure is **150** psi
